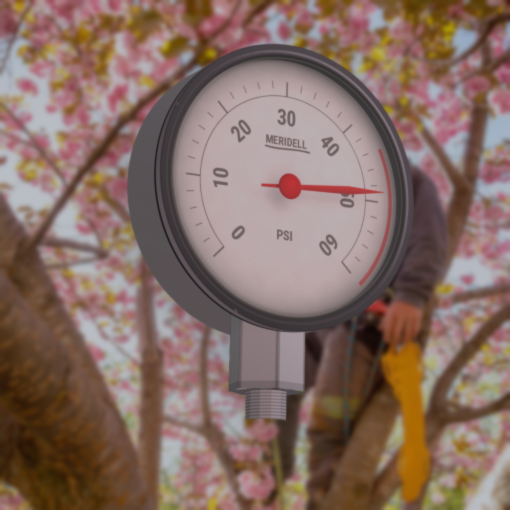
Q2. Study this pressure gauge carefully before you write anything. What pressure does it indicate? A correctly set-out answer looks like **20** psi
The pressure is **49** psi
